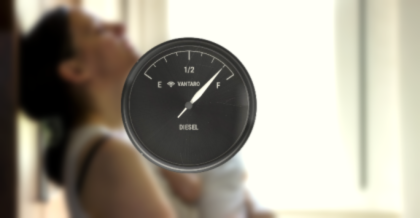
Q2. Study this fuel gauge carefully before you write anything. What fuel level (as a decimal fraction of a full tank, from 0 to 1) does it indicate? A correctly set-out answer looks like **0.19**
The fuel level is **0.875**
